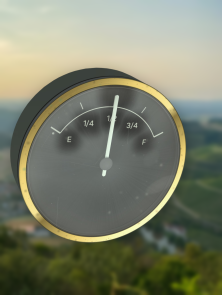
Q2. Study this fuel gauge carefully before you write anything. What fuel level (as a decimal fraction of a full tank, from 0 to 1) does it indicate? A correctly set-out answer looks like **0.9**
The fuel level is **0.5**
